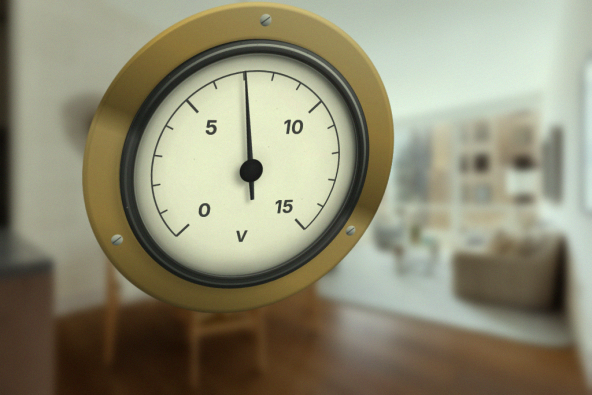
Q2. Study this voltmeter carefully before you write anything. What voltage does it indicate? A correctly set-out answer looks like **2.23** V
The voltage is **7** V
